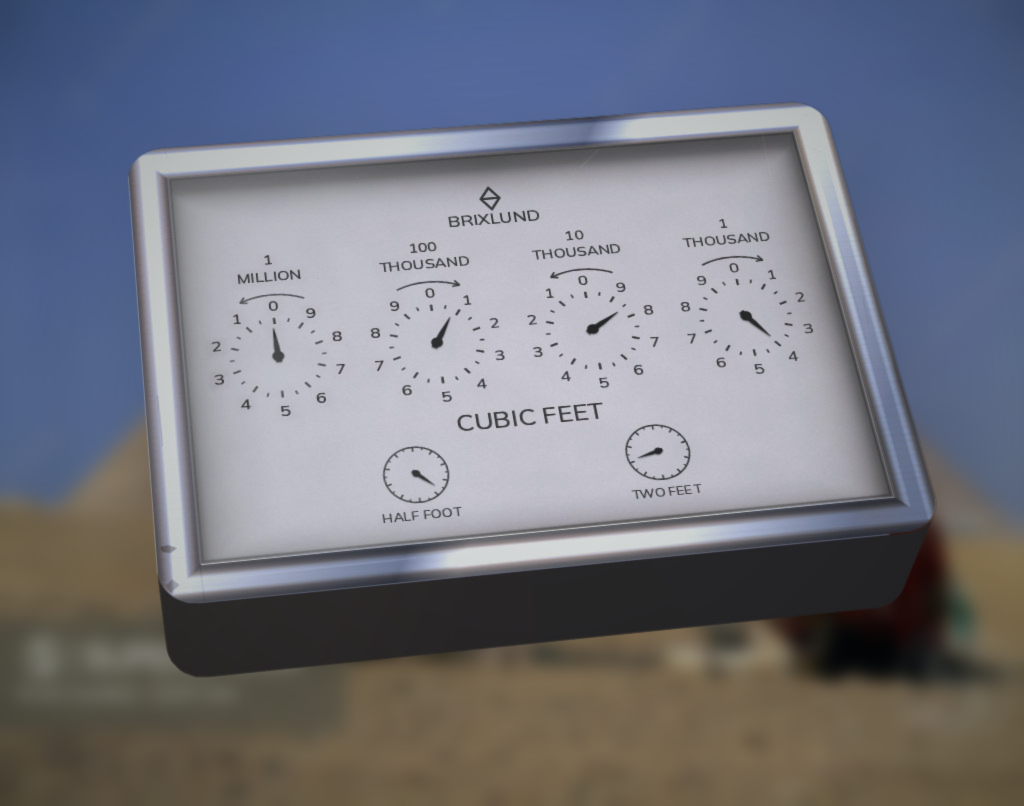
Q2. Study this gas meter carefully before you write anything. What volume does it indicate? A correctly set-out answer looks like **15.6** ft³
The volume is **8400** ft³
